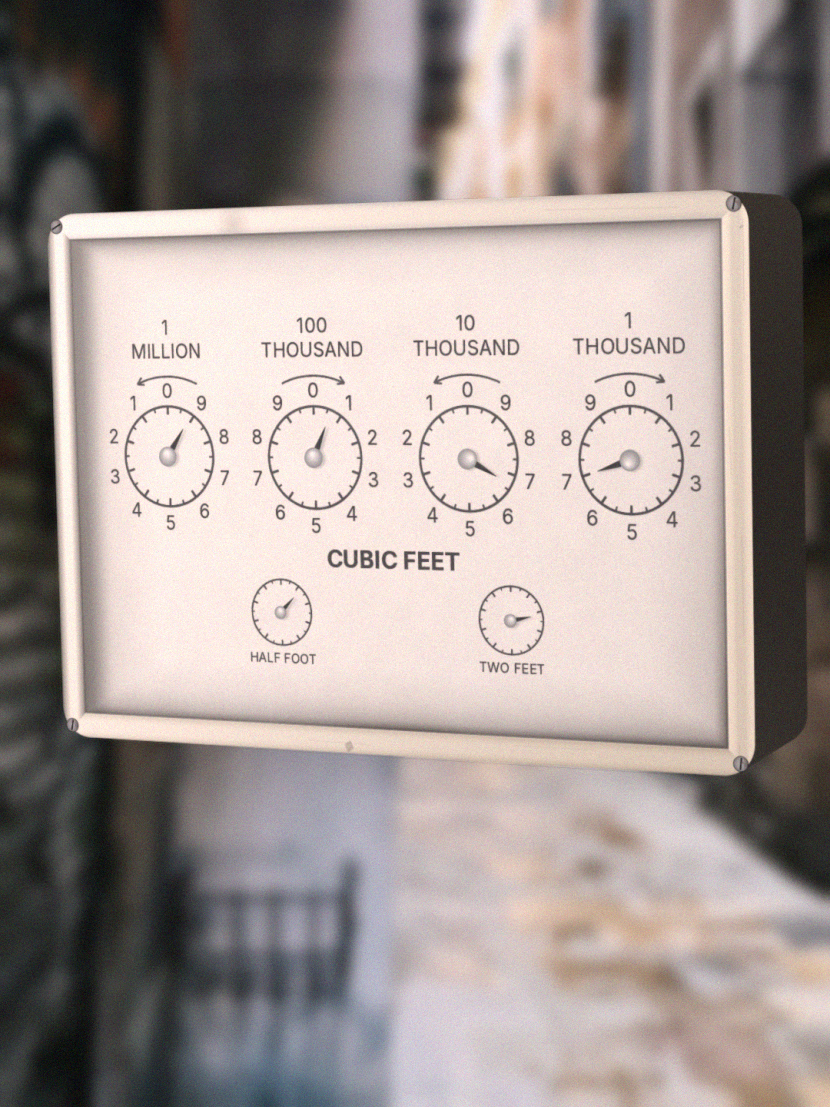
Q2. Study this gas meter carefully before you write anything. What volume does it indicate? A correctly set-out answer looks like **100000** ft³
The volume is **906700** ft³
